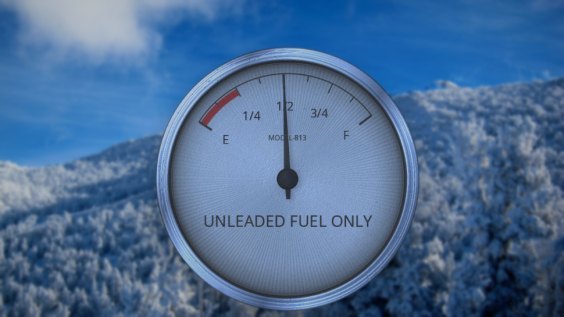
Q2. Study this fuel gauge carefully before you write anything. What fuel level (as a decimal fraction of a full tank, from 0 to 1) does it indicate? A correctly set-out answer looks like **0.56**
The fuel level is **0.5**
